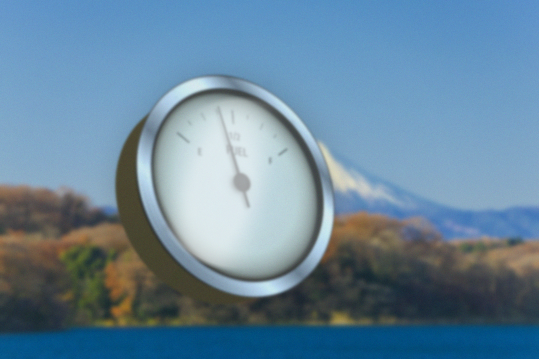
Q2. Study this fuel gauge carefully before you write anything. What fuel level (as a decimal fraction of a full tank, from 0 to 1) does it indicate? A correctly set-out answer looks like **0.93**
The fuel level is **0.375**
